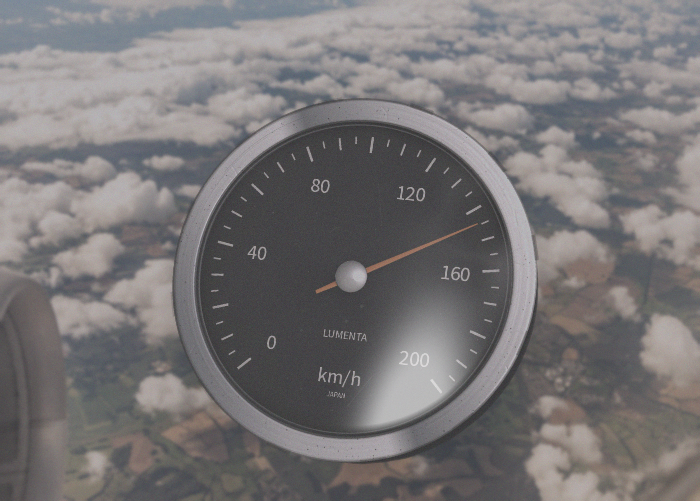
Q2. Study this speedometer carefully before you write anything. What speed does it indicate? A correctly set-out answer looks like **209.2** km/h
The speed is **145** km/h
